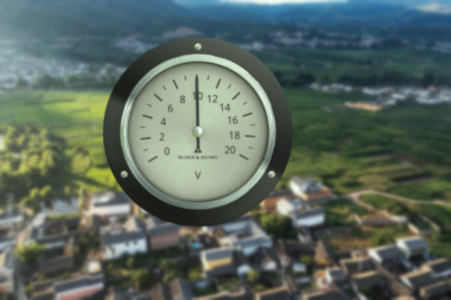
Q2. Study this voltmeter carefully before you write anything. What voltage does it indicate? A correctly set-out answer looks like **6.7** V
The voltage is **10** V
